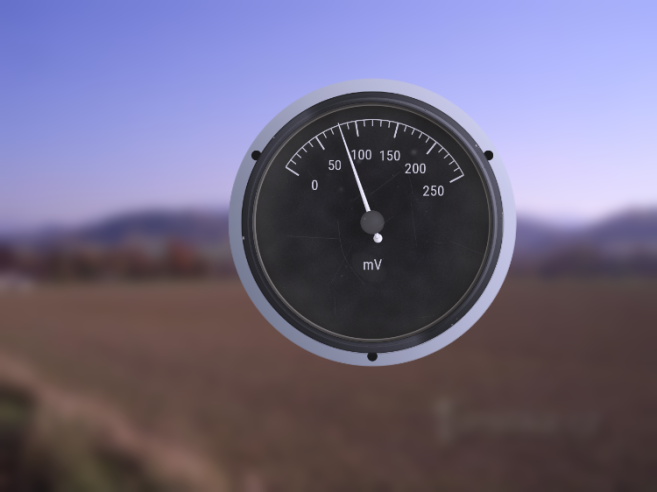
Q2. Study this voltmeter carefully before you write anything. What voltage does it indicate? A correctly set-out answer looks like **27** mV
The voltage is **80** mV
